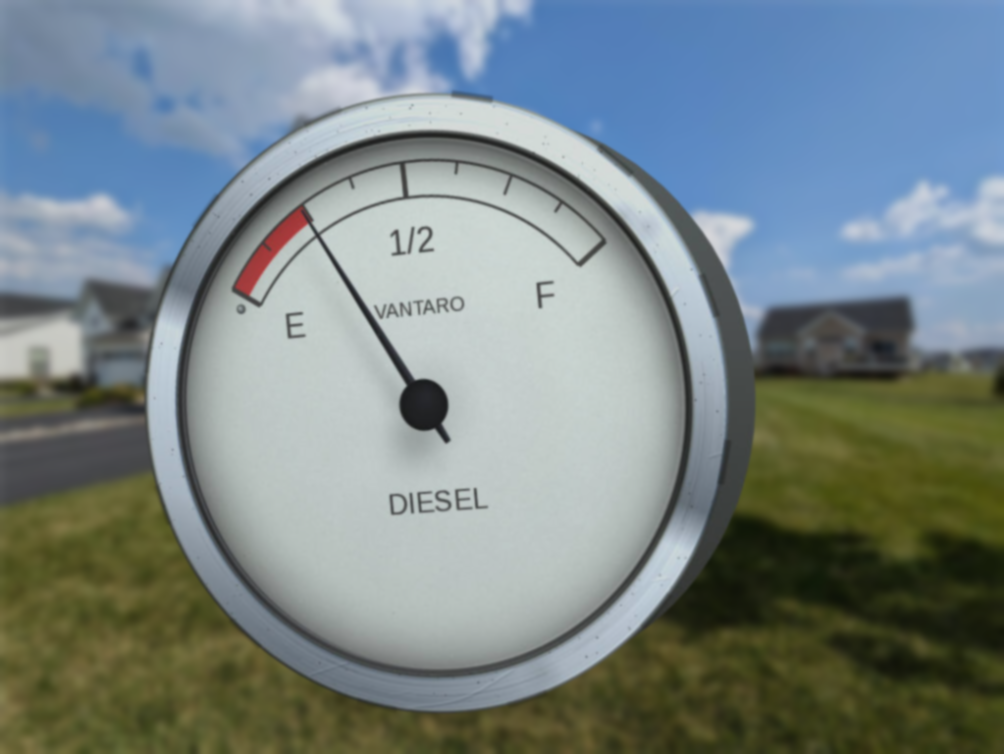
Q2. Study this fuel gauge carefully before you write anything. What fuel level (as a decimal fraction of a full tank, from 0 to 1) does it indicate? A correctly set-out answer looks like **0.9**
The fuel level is **0.25**
